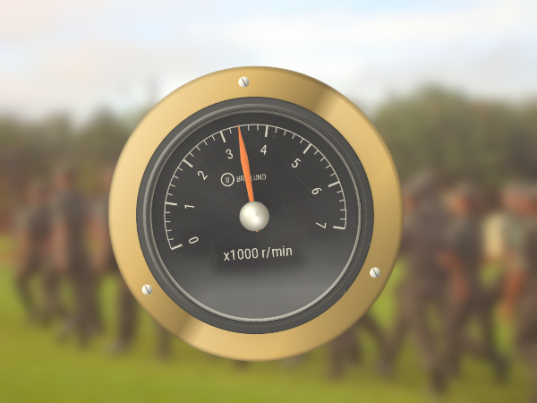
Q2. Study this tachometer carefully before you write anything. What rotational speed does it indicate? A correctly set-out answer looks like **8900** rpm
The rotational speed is **3400** rpm
